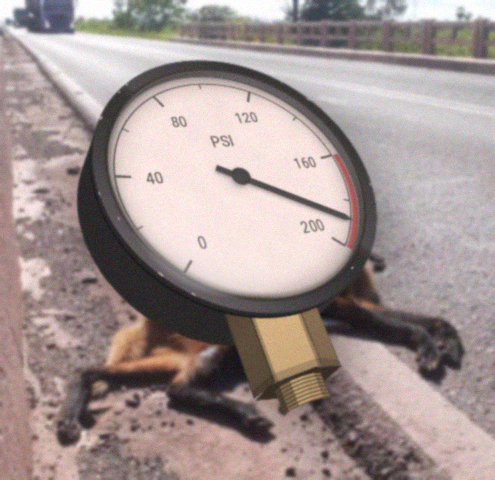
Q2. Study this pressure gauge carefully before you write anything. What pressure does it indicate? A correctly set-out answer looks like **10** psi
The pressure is **190** psi
